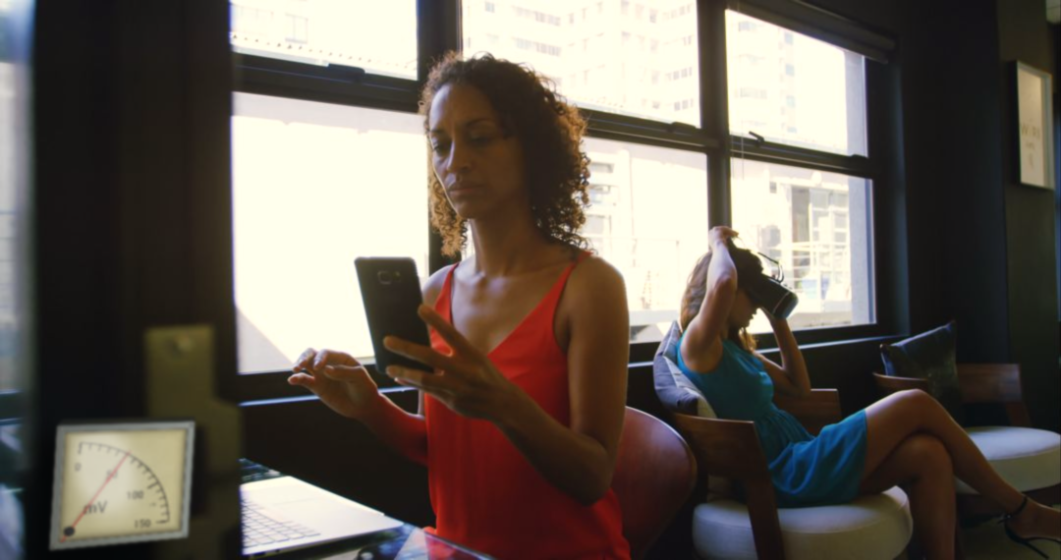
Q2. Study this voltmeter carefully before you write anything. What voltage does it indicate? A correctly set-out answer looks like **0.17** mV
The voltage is **50** mV
